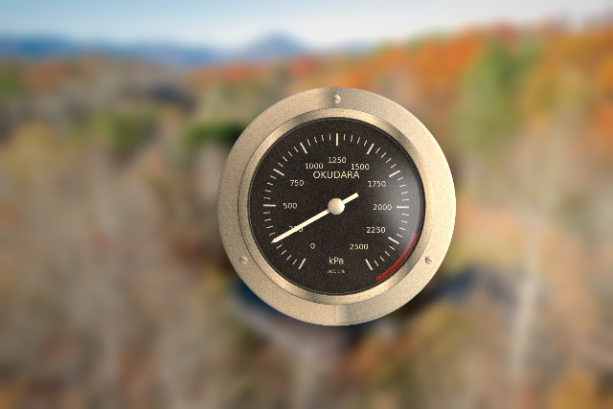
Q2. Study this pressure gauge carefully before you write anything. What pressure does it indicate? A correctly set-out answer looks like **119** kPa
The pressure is **250** kPa
